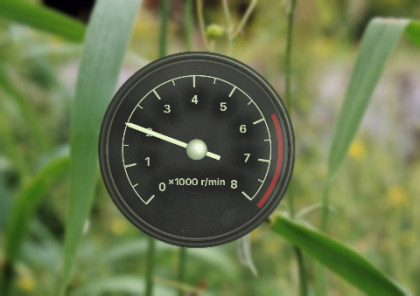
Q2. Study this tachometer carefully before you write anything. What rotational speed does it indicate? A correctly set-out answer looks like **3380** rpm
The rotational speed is **2000** rpm
